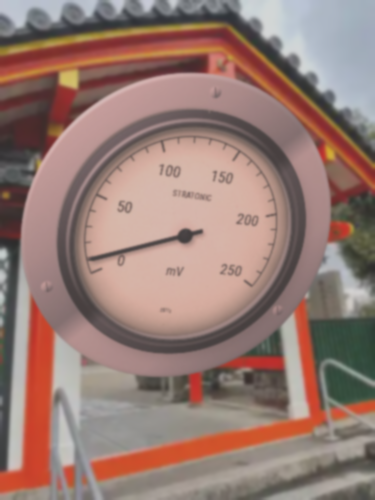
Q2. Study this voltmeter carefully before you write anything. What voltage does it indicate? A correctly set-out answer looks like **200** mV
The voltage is **10** mV
